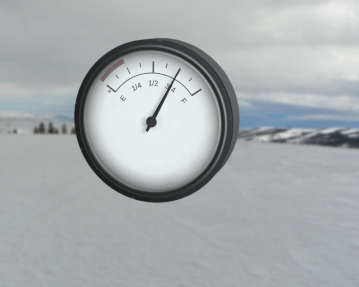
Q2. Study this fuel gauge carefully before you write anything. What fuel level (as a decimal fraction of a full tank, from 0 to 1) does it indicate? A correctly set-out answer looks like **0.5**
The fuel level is **0.75**
